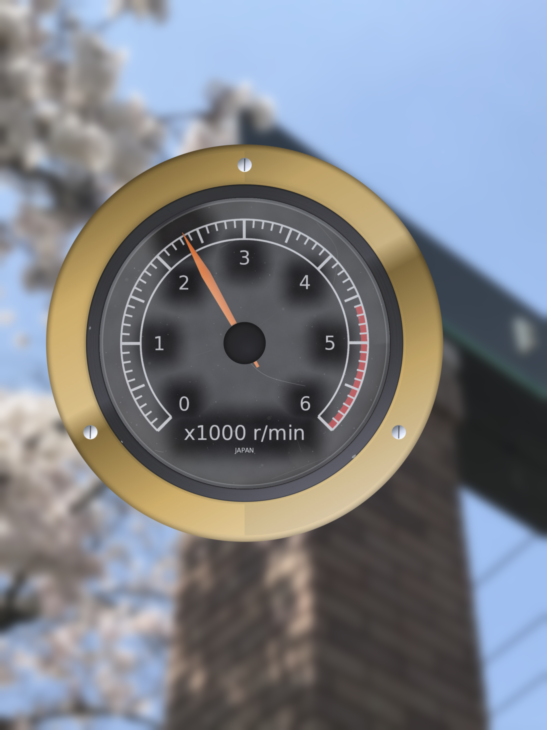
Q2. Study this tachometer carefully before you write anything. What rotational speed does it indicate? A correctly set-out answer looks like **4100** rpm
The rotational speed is **2350** rpm
